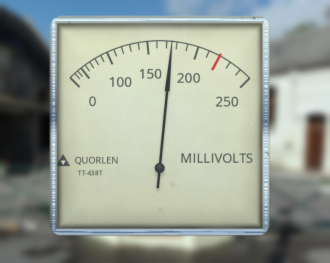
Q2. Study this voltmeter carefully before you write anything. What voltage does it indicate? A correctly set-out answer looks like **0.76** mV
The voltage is **175** mV
